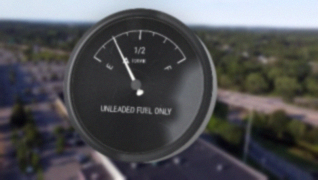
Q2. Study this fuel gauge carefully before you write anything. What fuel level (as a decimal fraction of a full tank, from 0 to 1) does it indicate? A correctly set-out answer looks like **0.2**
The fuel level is **0.25**
